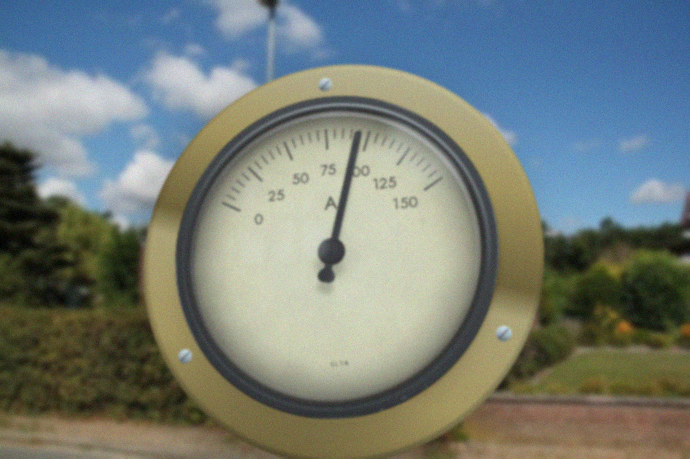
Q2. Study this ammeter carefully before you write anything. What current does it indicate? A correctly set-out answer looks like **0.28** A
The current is **95** A
